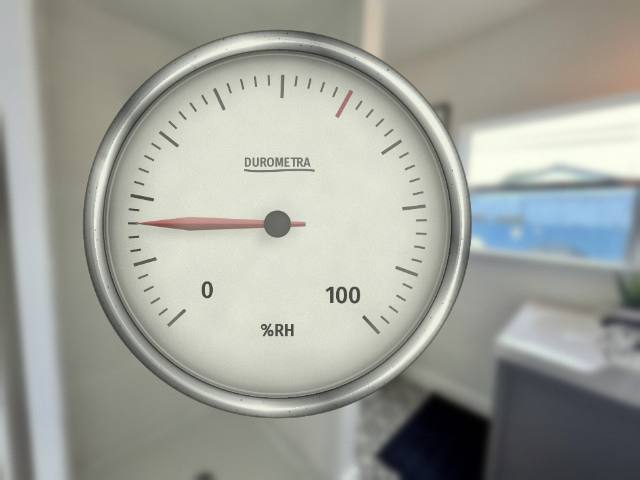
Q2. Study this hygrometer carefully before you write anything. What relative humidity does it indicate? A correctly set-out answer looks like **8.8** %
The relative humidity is **16** %
